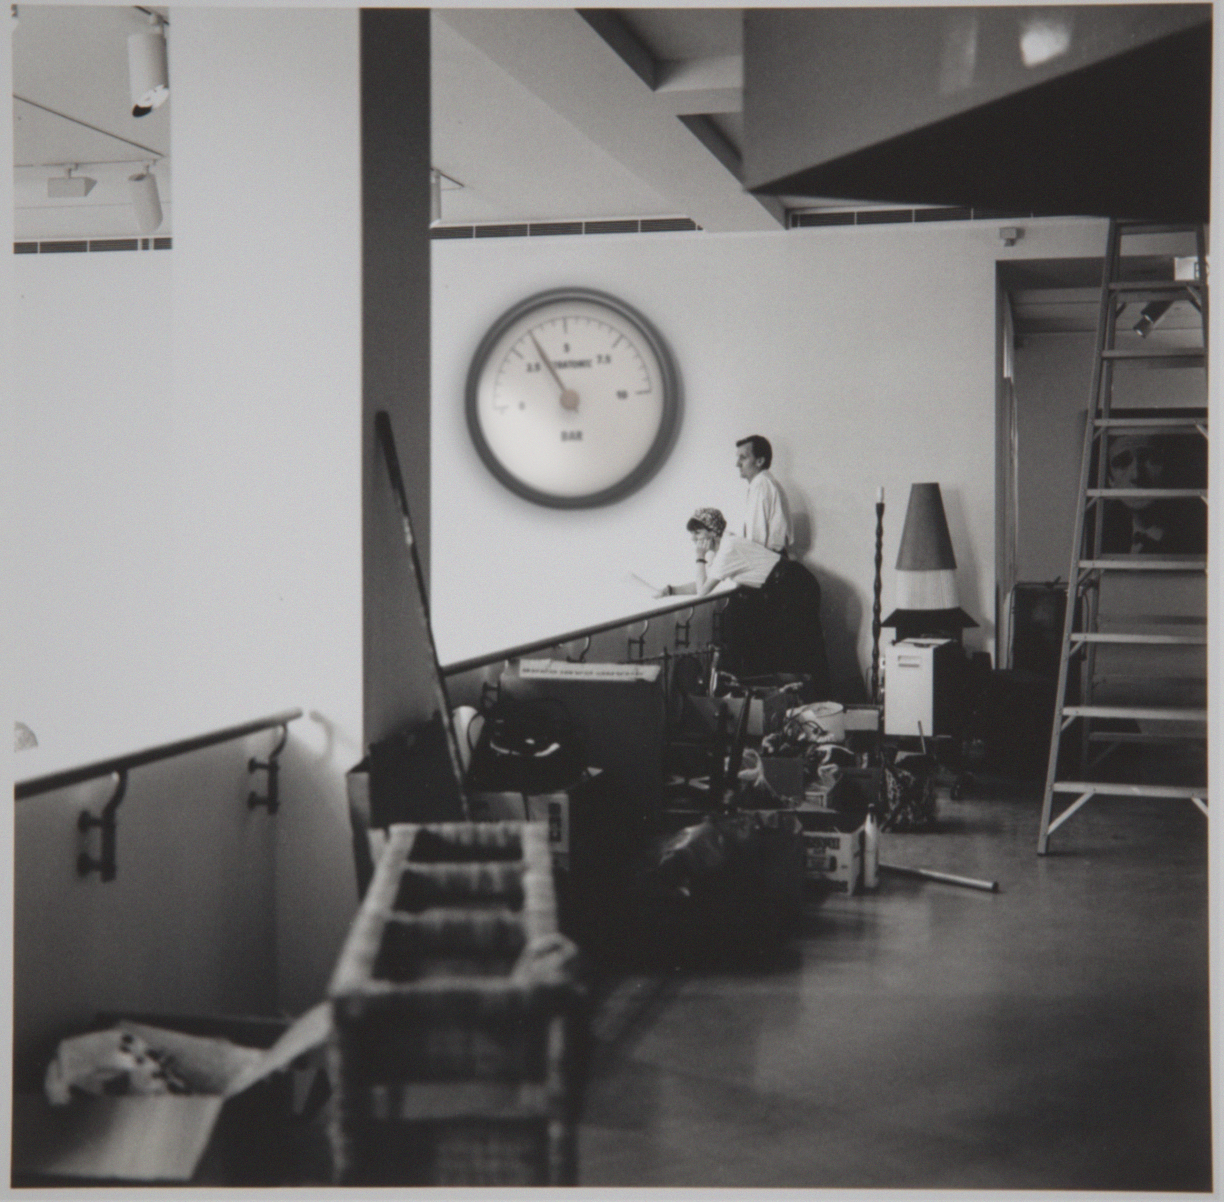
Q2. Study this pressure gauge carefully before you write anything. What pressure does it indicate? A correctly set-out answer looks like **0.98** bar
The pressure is **3.5** bar
